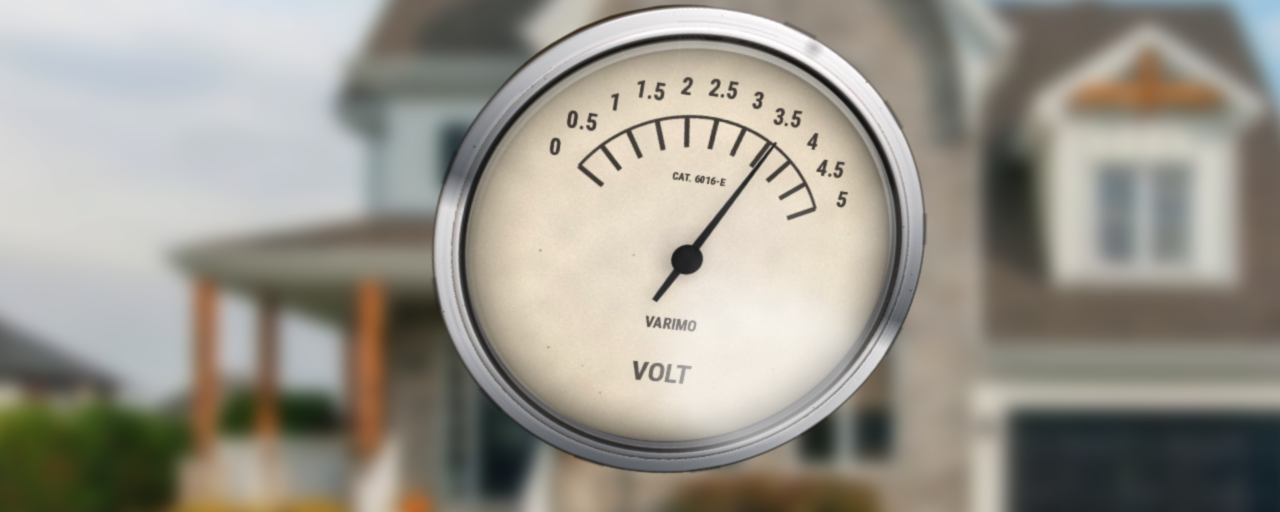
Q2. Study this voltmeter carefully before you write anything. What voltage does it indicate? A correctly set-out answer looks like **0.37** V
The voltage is **3.5** V
